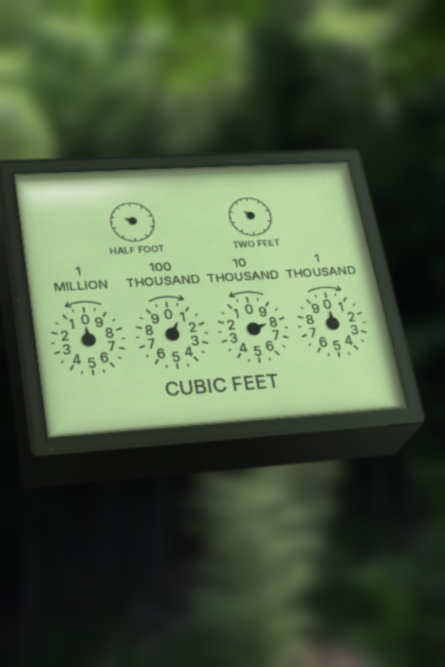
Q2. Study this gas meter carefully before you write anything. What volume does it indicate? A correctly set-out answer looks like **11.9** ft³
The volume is **8000** ft³
